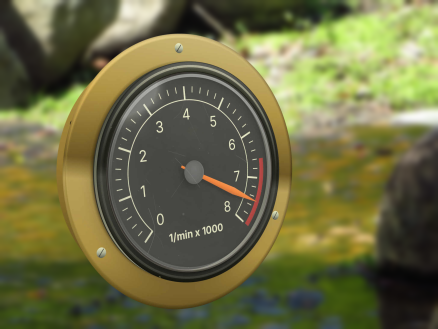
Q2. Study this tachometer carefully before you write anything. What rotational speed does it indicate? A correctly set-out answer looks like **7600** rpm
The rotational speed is **7500** rpm
